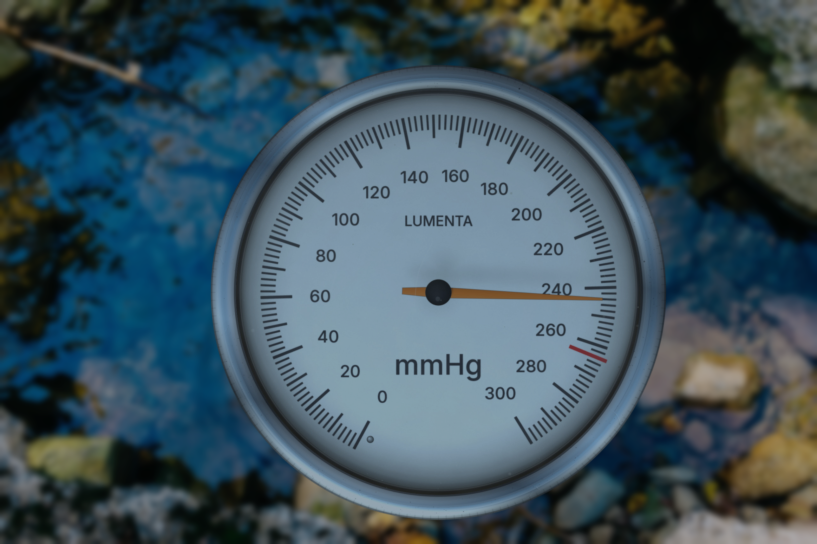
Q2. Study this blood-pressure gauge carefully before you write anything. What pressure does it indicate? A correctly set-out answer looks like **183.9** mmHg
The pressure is **244** mmHg
